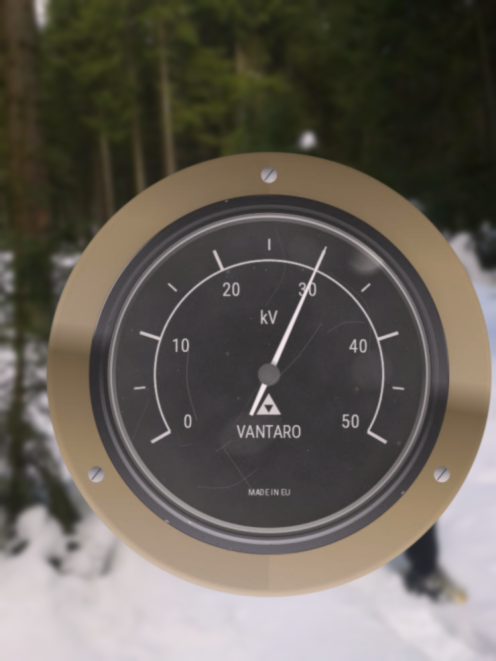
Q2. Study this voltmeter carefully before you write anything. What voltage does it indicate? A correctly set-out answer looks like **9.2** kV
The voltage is **30** kV
